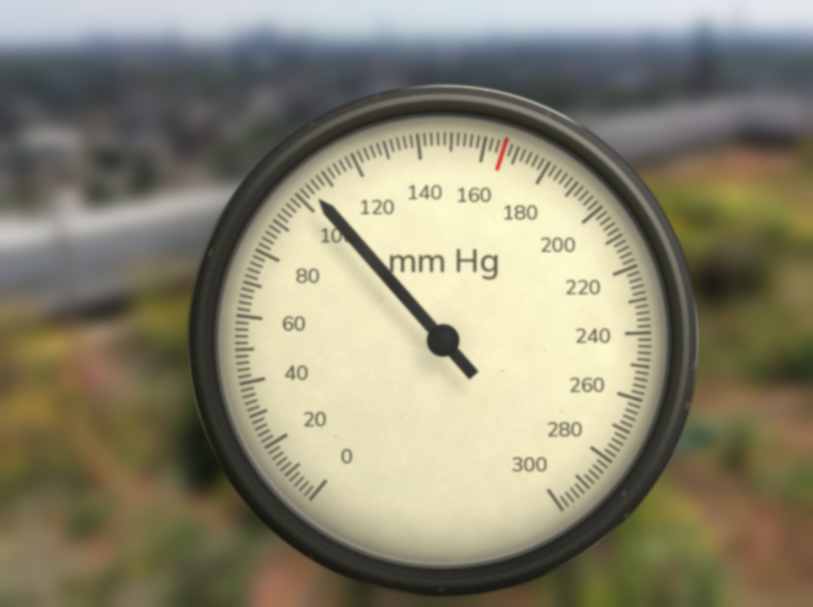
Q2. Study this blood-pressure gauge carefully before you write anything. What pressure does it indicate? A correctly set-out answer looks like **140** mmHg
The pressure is **104** mmHg
